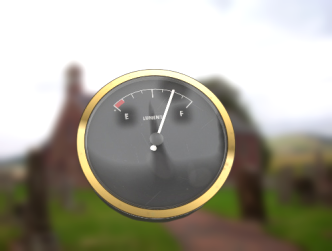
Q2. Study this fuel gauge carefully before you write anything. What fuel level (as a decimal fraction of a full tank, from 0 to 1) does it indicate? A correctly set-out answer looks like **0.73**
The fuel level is **0.75**
